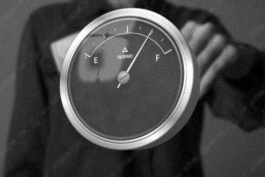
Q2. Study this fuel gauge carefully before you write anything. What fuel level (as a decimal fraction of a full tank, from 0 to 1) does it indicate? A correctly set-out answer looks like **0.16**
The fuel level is **0.75**
